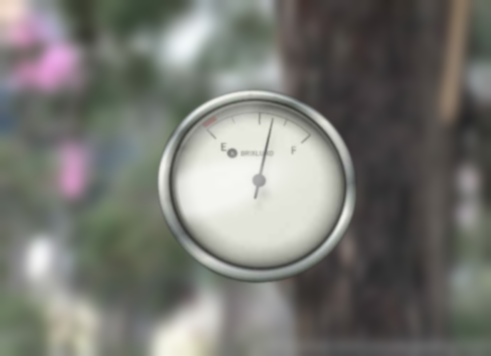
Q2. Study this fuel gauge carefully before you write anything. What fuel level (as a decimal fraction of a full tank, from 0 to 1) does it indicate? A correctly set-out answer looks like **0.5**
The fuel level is **0.625**
